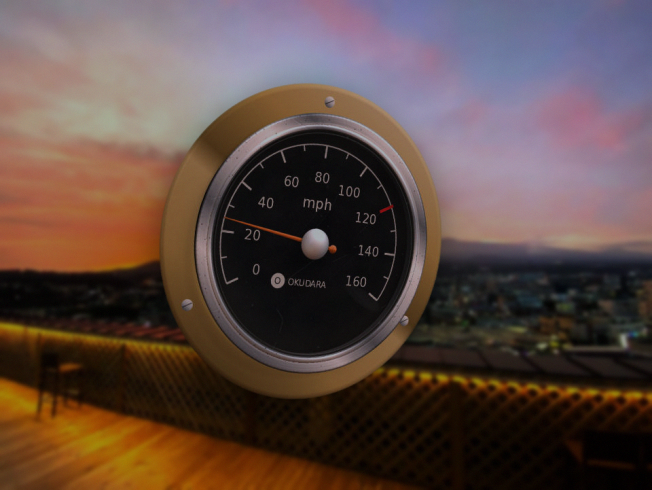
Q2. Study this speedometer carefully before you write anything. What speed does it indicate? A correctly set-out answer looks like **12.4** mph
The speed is **25** mph
